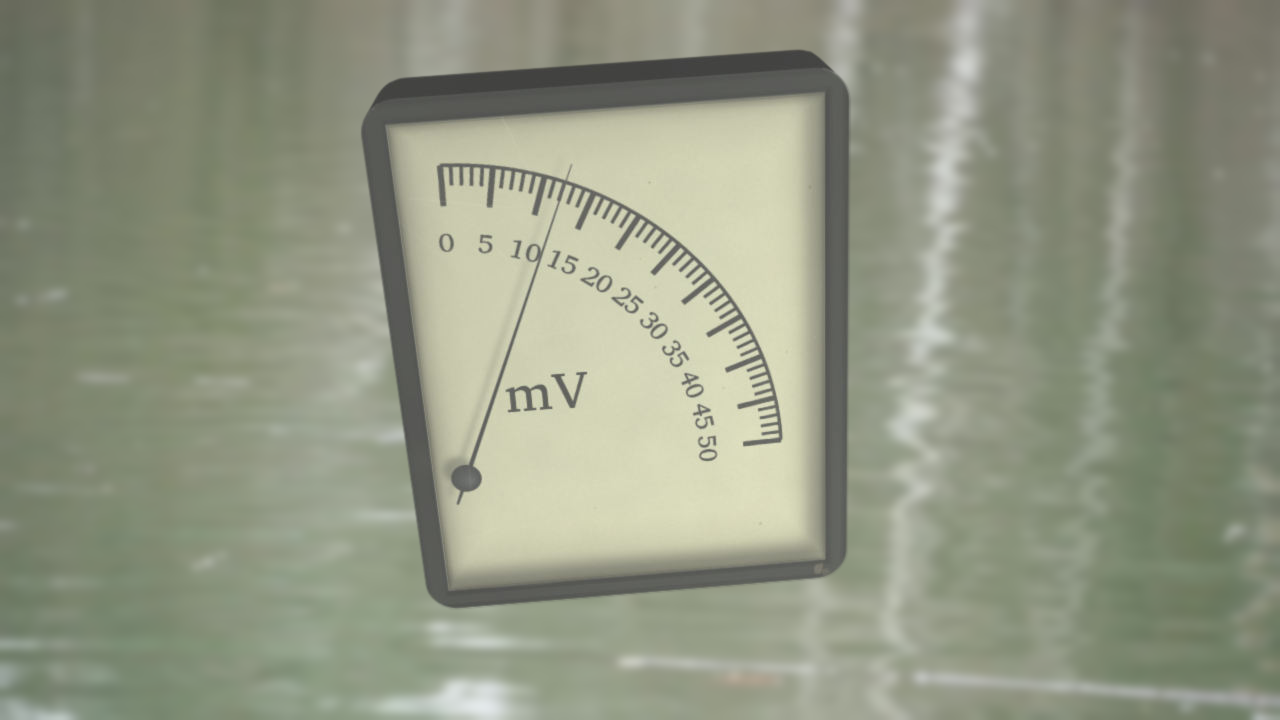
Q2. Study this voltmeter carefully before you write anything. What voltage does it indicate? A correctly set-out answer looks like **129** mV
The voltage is **12** mV
